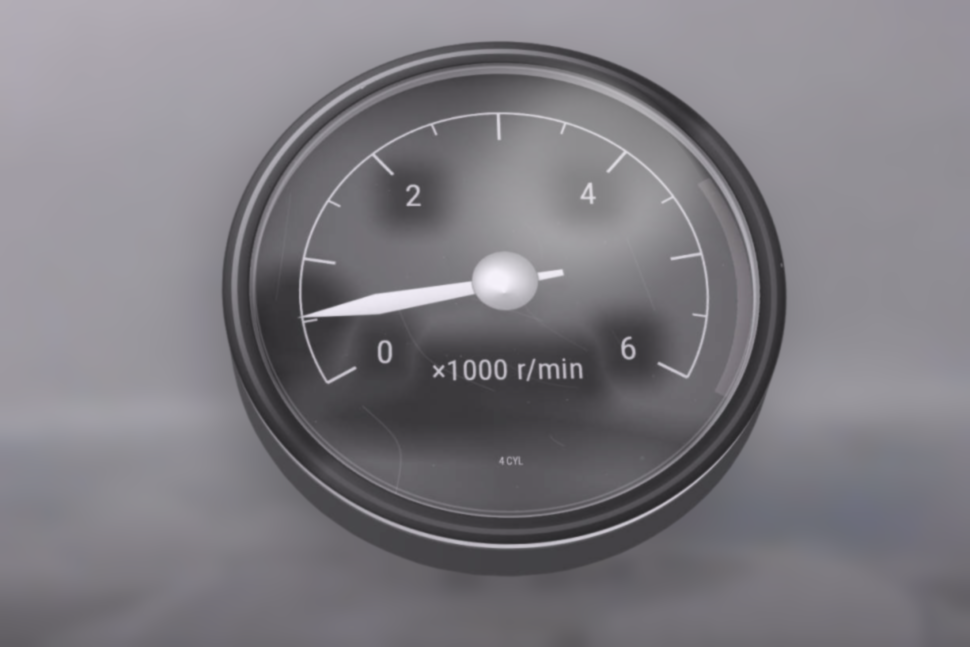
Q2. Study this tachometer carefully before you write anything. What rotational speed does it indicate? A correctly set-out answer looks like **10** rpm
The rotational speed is **500** rpm
